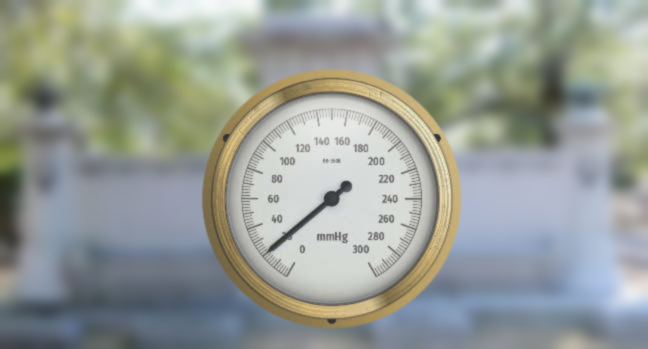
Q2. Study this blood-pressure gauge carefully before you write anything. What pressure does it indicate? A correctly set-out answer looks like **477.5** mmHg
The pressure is **20** mmHg
